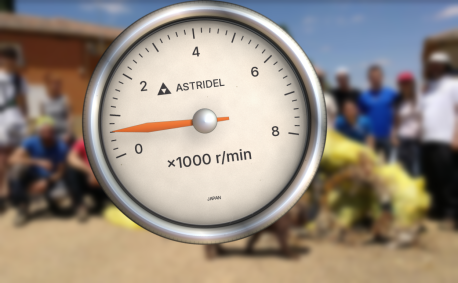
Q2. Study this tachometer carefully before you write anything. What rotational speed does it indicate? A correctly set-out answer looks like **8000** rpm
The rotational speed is **600** rpm
